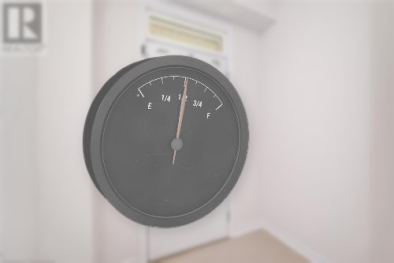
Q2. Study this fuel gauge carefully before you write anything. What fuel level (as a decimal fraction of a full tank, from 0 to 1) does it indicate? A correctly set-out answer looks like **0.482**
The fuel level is **0.5**
